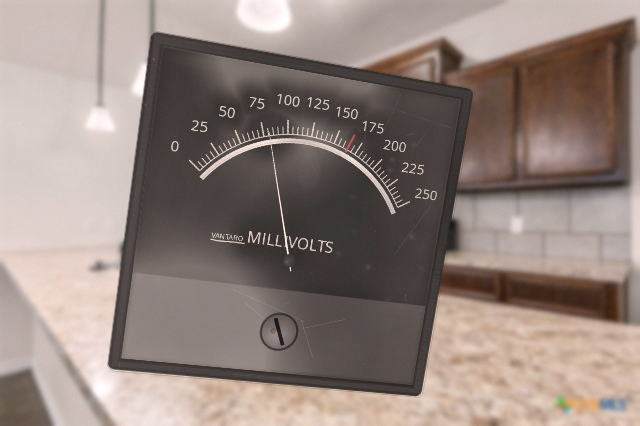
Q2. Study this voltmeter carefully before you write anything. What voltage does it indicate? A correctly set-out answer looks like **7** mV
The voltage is **80** mV
